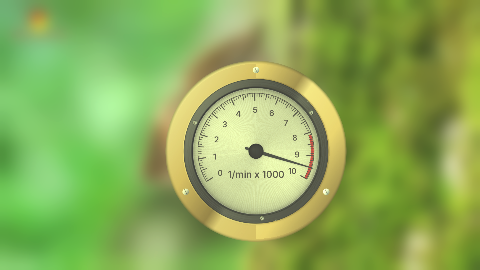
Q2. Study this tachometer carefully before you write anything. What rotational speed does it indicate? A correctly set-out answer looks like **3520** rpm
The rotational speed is **9500** rpm
